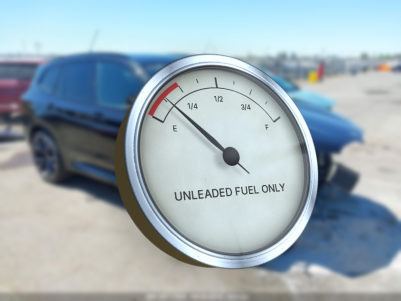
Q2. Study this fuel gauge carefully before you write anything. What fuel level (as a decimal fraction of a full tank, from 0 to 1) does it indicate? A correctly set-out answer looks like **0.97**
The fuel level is **0.125**
